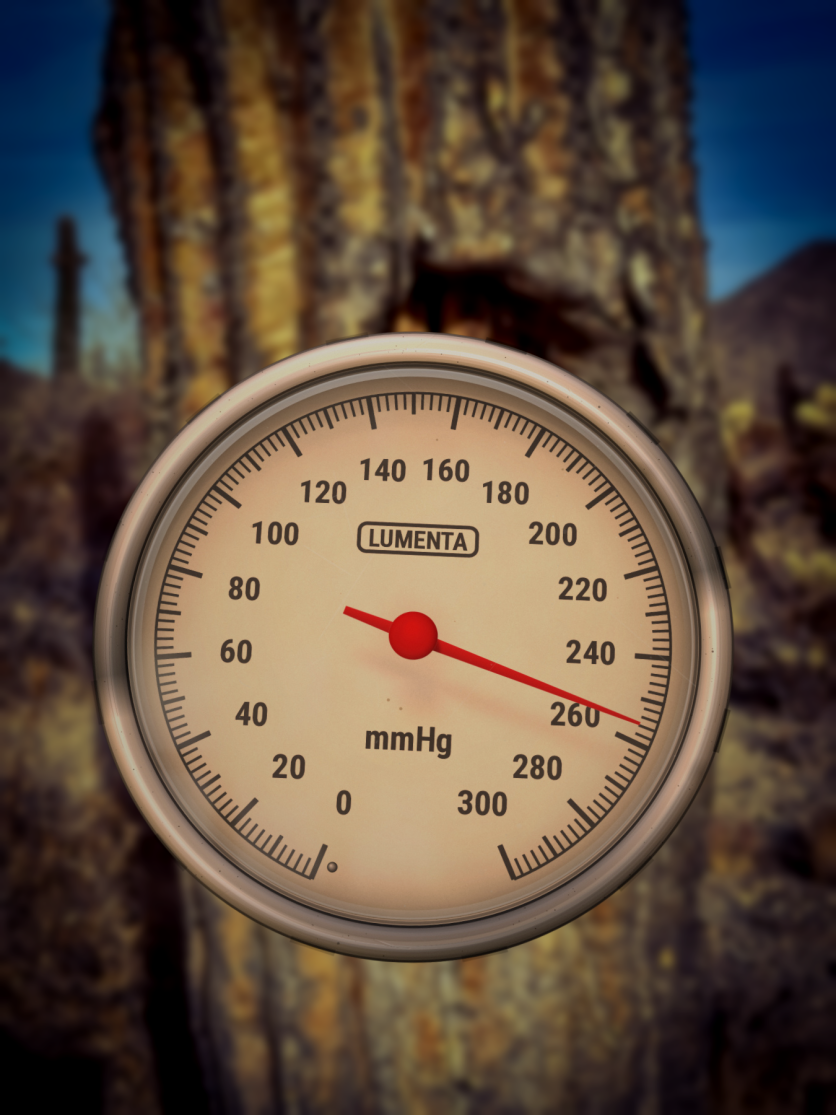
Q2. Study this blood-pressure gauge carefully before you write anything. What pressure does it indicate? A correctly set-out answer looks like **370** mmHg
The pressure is **256** mmHg
